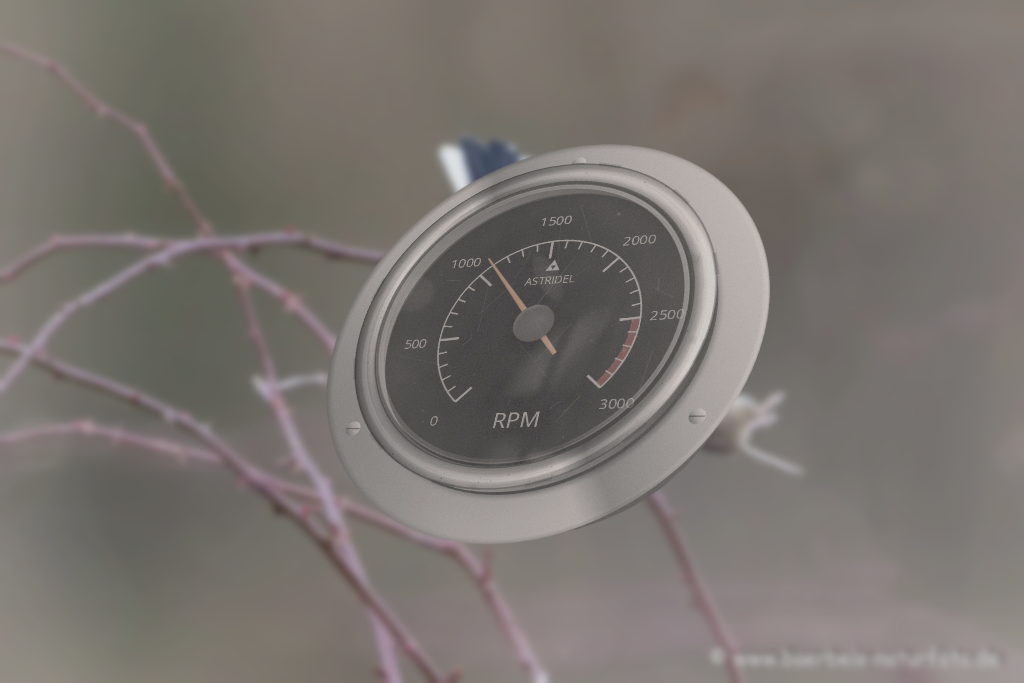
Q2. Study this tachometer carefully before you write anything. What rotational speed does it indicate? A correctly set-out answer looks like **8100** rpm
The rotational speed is **1100** rpm
